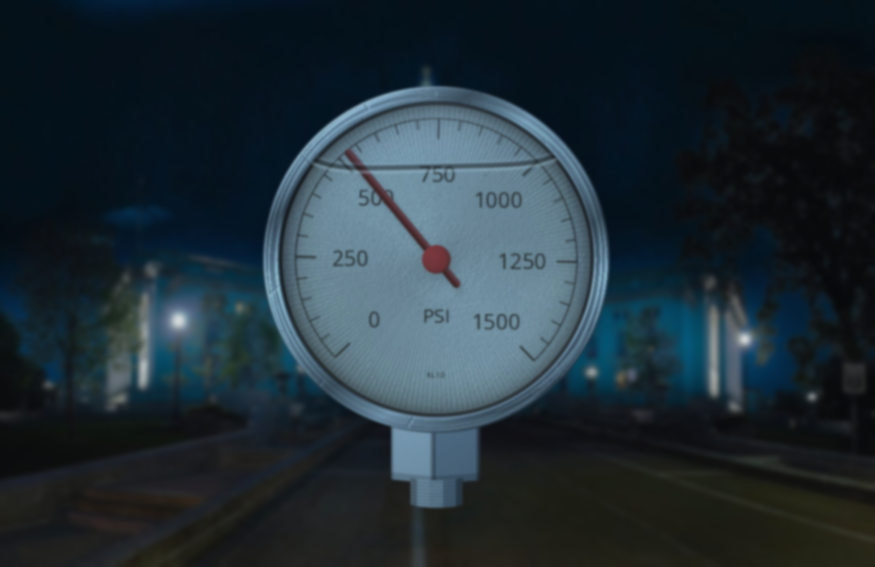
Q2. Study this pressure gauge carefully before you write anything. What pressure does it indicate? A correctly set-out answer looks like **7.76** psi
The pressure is **525** psi
